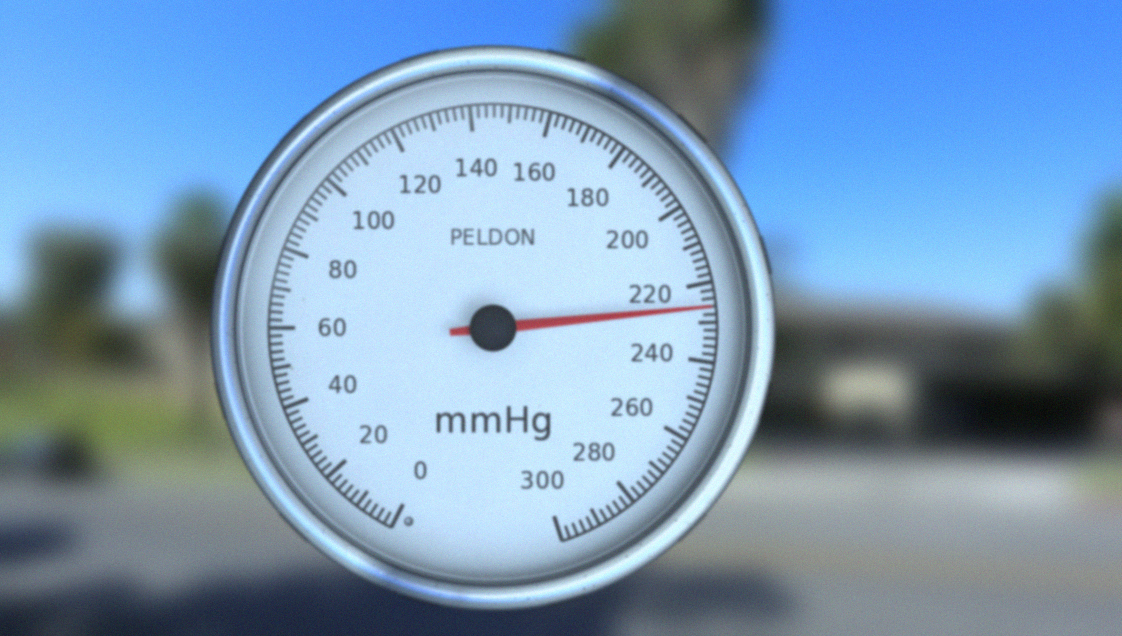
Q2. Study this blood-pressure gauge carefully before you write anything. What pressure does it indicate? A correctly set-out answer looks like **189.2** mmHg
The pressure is **226** mmHg
